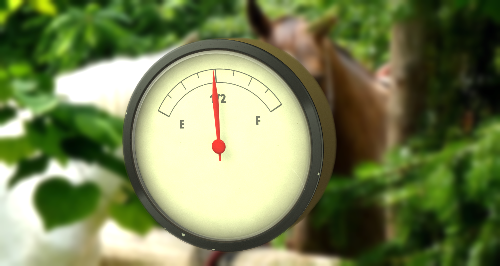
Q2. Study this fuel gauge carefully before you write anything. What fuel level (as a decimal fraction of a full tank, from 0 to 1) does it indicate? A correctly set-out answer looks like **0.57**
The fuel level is **0.5**
